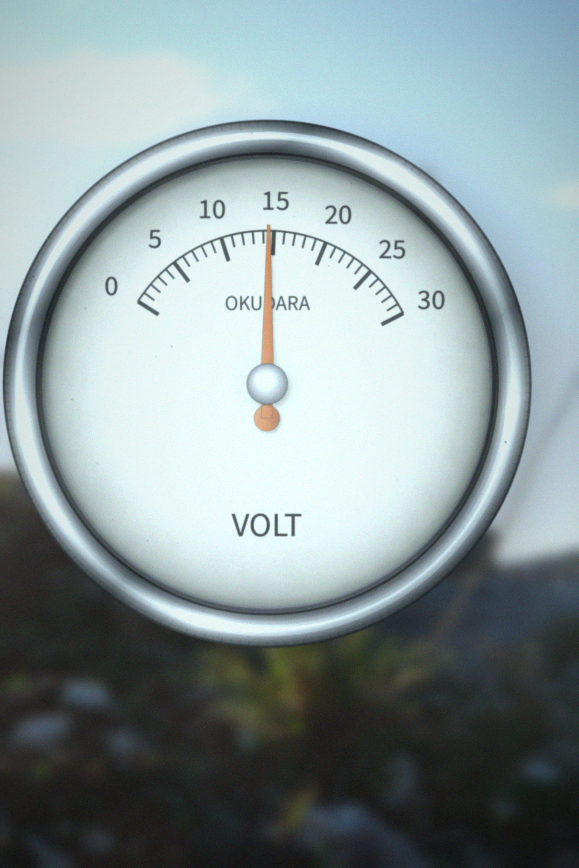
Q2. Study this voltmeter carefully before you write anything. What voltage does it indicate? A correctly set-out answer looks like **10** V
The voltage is **14.5** V
